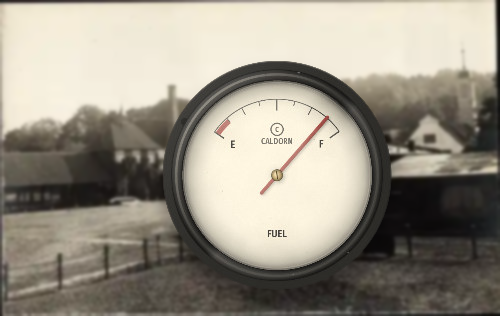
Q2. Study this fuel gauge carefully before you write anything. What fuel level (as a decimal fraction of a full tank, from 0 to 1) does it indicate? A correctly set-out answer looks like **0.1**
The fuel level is **0.875**
